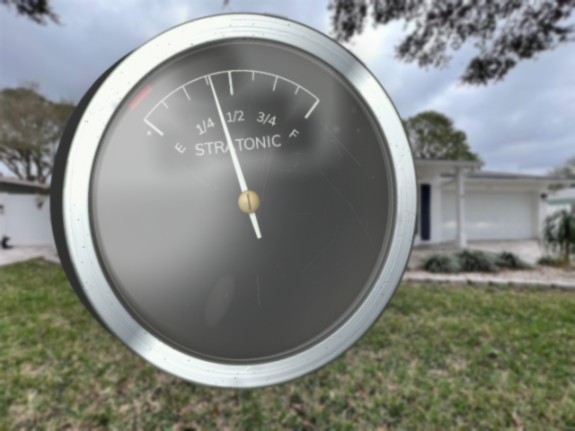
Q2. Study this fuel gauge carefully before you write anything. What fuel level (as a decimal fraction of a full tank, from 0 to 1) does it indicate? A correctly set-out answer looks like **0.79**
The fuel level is **0.375**
